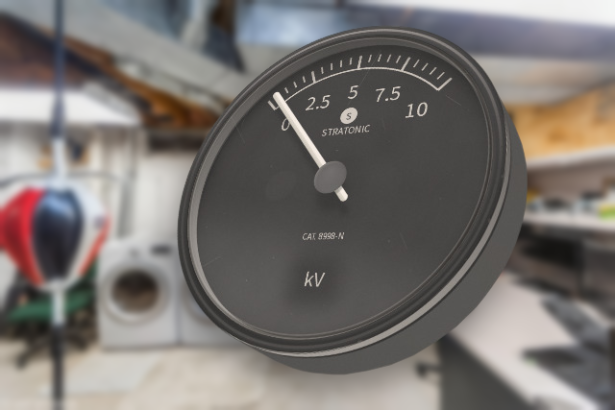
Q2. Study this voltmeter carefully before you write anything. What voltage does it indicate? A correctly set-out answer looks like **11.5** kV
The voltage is **0.5** kV
